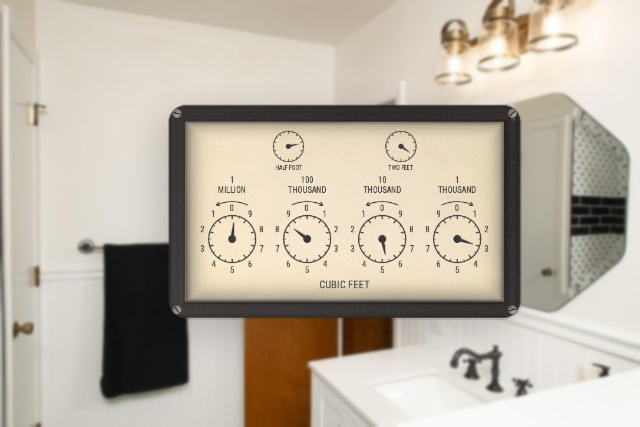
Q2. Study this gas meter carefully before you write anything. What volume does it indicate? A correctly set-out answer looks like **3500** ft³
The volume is **985300** ft³
